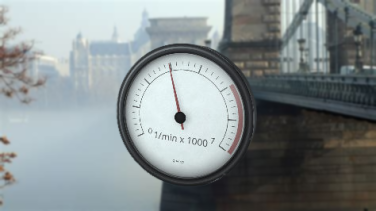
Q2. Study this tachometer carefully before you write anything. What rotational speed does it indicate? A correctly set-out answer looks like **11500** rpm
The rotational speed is **3000** rpm
